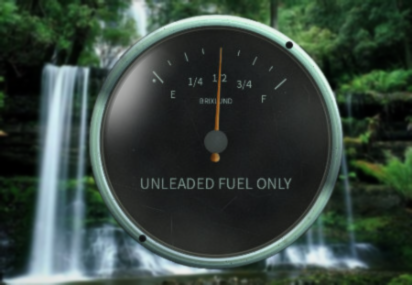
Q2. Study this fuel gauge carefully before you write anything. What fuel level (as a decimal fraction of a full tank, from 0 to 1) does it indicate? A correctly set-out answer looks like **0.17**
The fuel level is **0.5**
